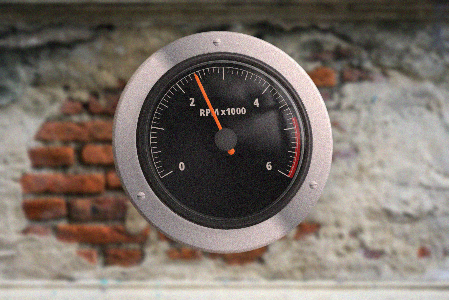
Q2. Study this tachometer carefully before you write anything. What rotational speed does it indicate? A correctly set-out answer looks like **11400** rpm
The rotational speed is **2400** rpm
